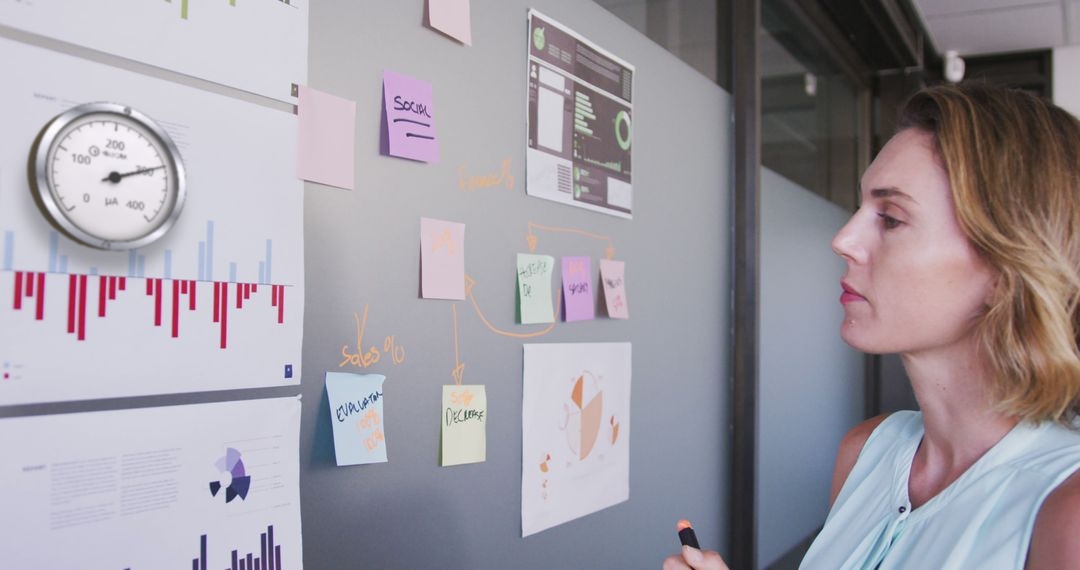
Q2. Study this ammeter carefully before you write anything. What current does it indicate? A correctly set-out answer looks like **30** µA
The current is **300** µA
